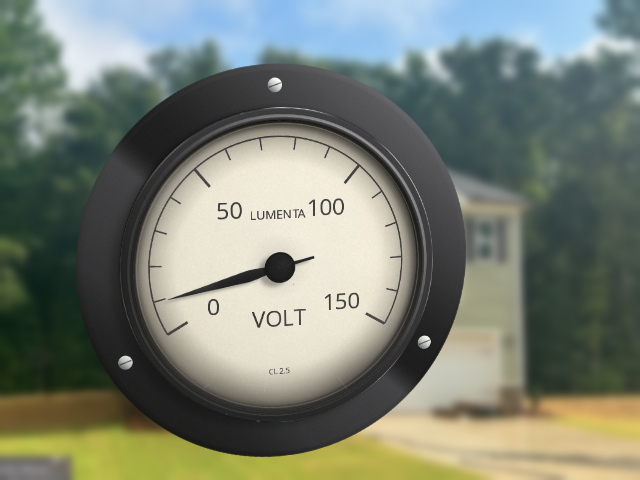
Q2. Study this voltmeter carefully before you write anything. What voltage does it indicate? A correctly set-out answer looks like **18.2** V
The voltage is **10** V
